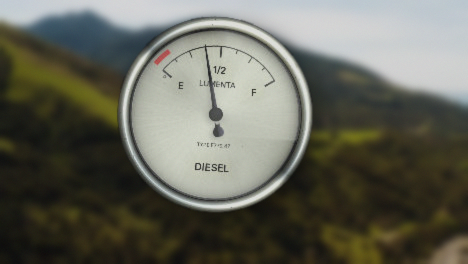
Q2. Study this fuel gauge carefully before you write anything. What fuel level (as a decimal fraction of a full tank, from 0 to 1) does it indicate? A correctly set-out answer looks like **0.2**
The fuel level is **0.375**
